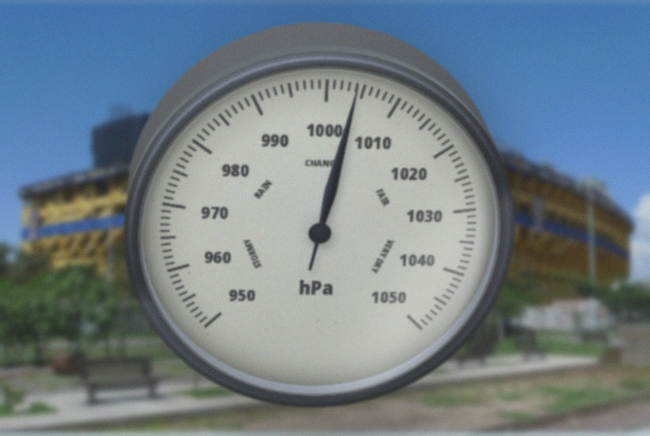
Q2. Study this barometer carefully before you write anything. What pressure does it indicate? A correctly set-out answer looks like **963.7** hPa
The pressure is **1004** hPa
